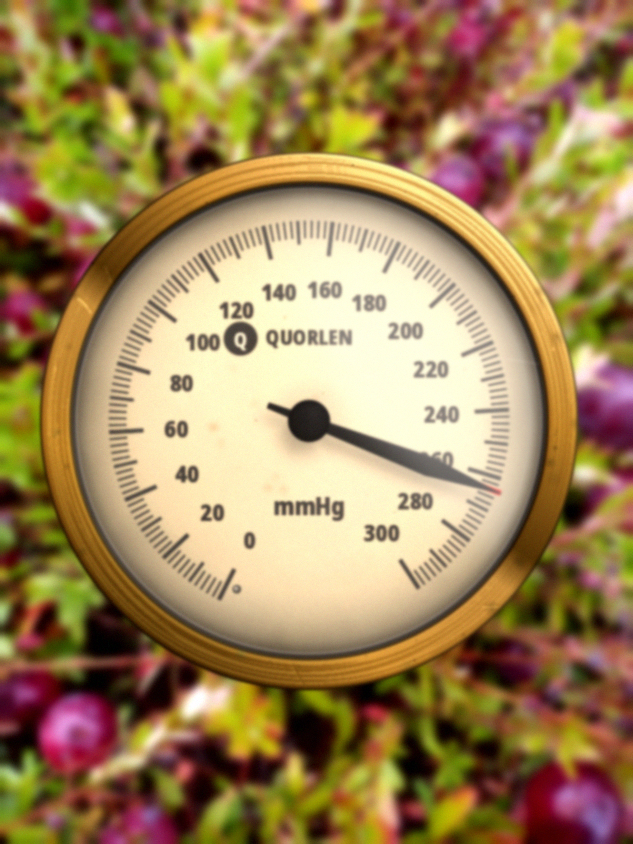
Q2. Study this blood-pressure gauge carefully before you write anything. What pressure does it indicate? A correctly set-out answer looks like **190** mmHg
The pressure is **264** mmHg
